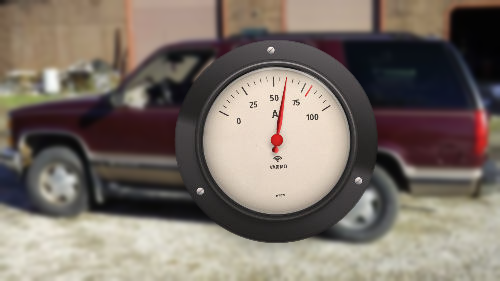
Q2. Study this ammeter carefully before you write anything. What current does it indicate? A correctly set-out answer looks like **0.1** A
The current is **60** A
